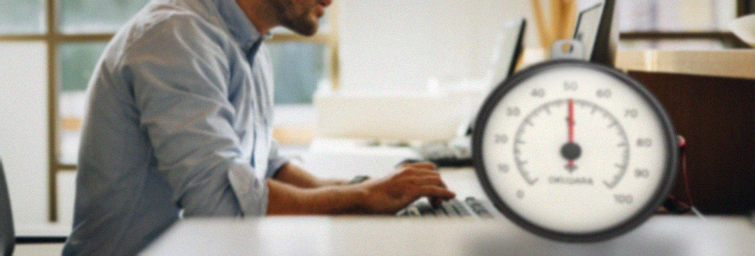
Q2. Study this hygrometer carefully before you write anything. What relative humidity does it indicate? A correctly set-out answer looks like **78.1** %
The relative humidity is **50** %
